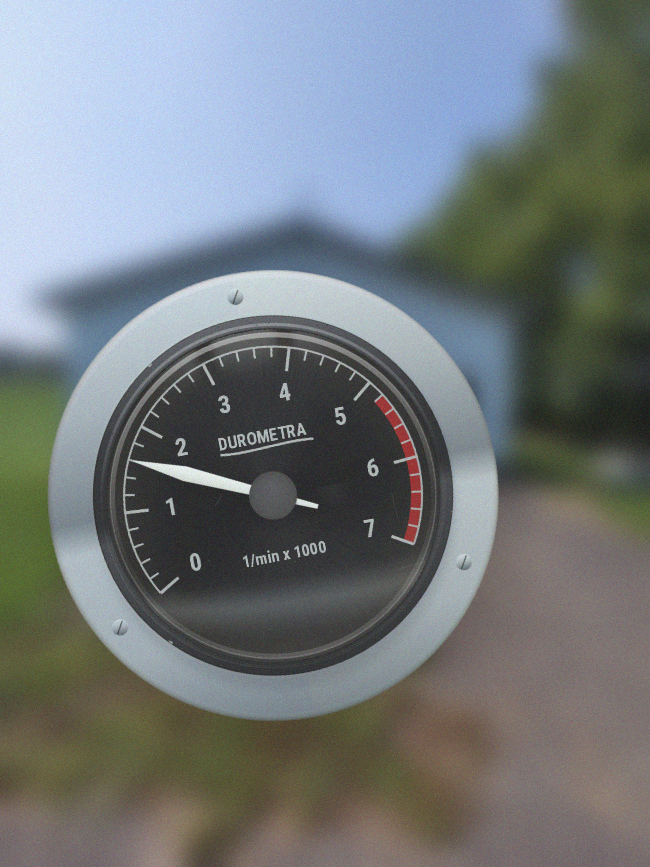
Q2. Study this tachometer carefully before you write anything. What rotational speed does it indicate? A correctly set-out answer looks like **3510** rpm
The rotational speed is **1600** rpm
